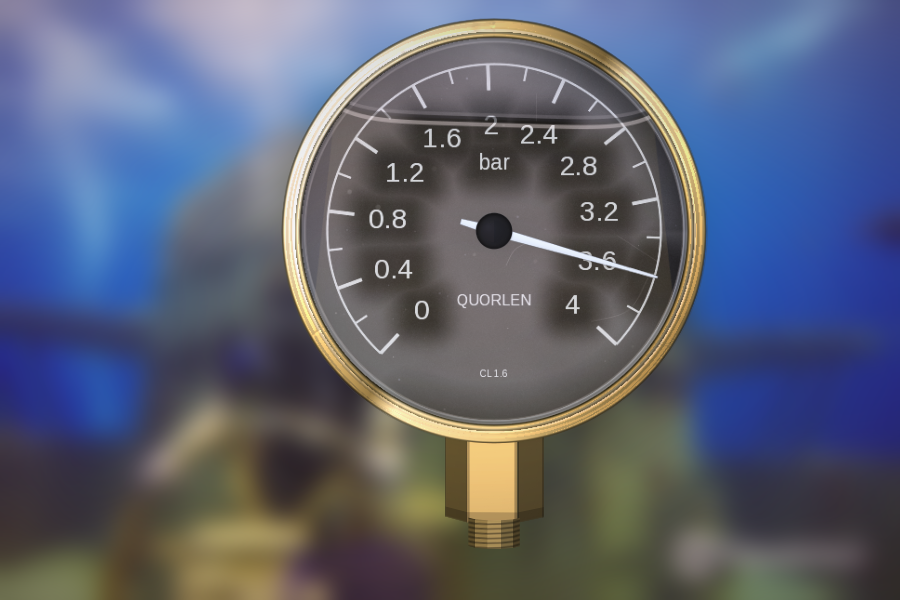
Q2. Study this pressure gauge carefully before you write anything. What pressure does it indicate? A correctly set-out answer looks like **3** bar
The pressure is **3.6** bar
